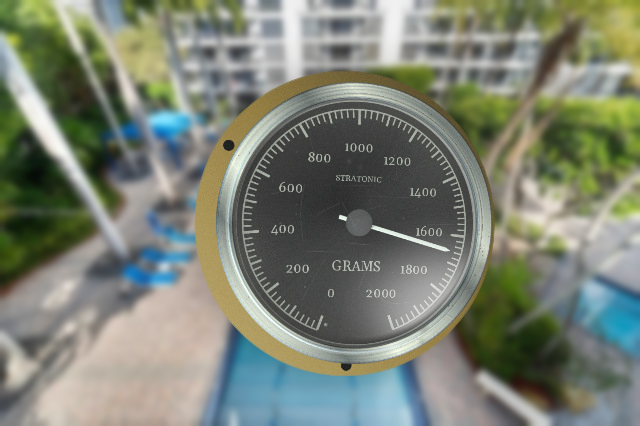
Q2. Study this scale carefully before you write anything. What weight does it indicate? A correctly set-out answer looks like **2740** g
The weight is **1660** g
